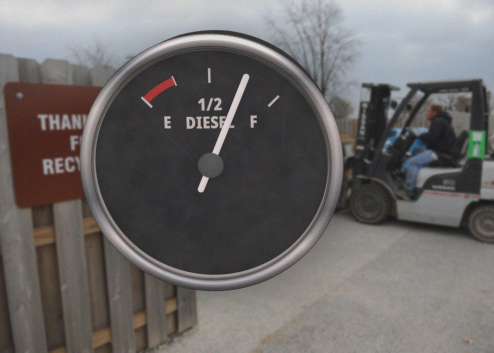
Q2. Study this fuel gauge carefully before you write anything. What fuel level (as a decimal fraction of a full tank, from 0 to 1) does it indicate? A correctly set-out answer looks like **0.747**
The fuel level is **0.75**
